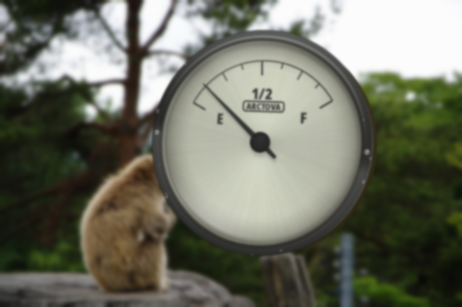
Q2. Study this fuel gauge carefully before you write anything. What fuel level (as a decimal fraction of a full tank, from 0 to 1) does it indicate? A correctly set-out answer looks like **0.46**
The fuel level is **0.125**
